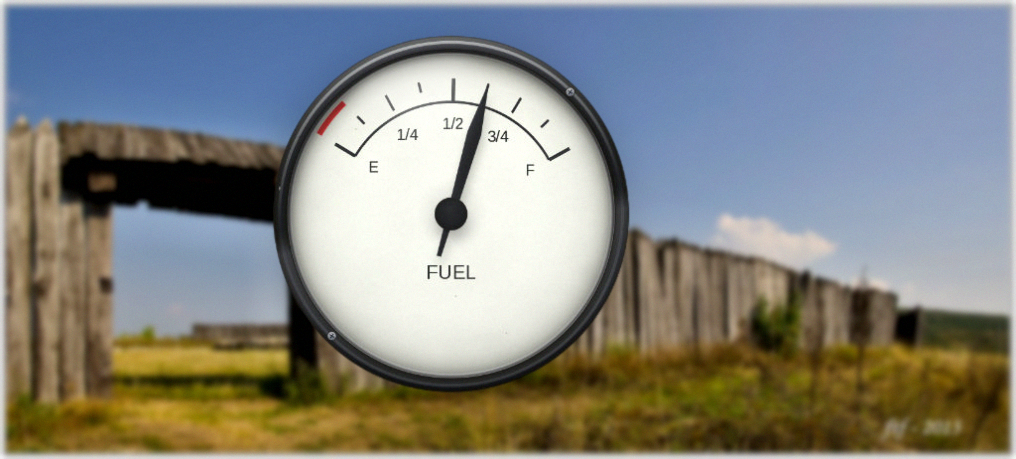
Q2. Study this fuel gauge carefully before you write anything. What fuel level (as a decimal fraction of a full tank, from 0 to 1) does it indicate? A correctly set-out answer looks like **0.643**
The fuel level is **0.625**
